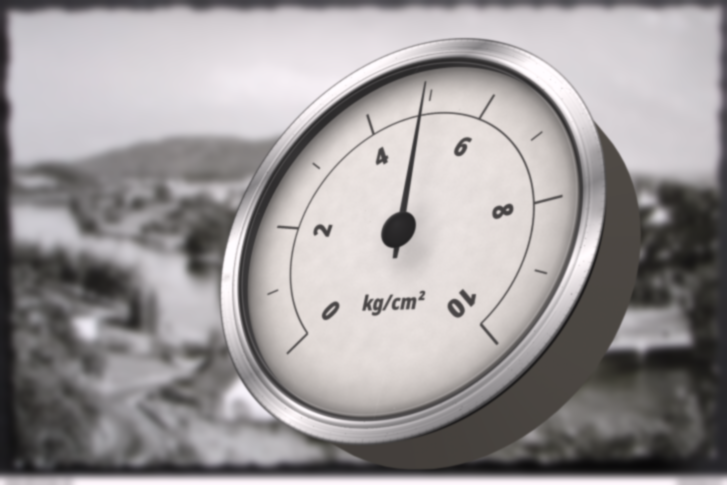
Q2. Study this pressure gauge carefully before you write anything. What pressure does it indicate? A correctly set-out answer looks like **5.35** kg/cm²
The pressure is **5** kg/cm²
